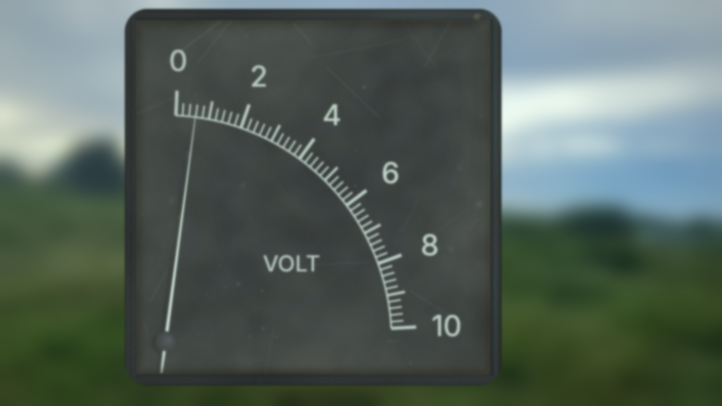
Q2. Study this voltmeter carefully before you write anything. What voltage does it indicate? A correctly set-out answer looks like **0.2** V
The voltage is **0.6** V
